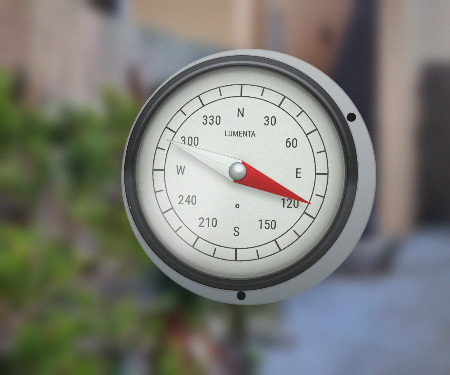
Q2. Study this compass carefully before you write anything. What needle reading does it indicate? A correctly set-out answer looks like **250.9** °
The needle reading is **112.5** °
